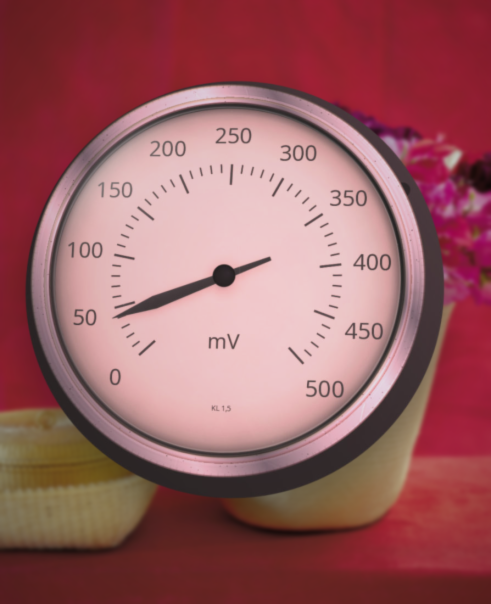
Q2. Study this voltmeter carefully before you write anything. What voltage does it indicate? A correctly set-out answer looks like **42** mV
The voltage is **40** mV
